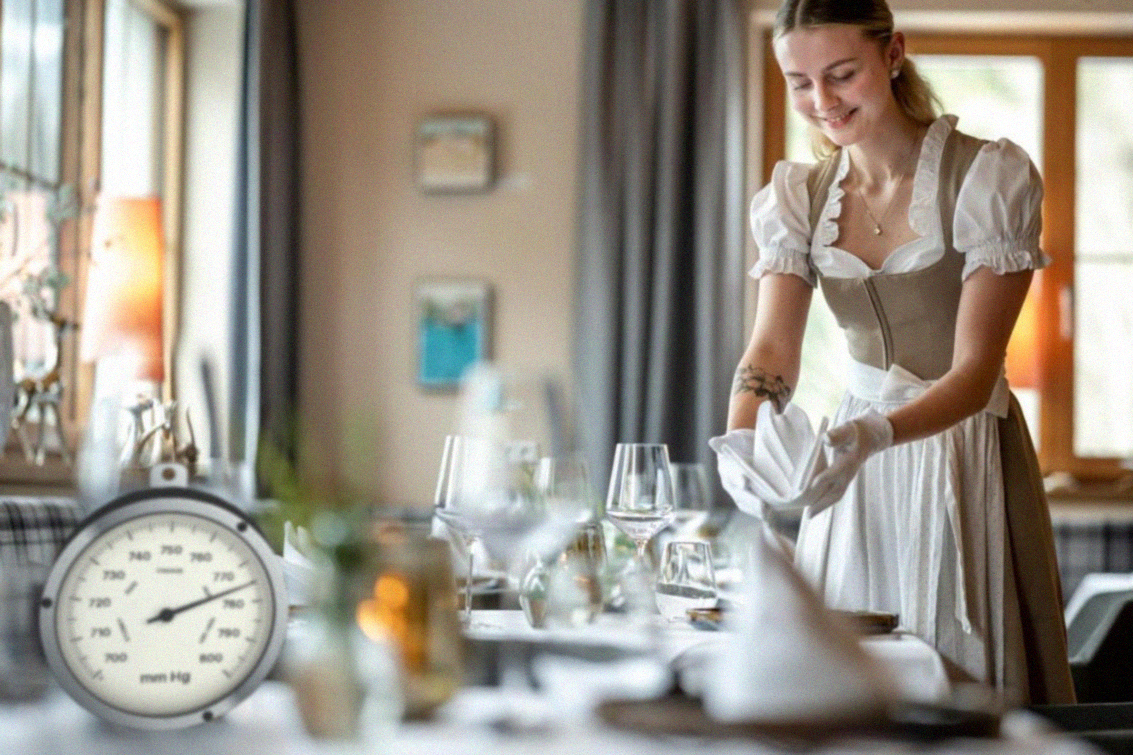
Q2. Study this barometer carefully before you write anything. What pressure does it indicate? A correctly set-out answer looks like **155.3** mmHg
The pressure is **775** mmHg
